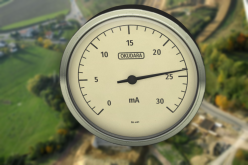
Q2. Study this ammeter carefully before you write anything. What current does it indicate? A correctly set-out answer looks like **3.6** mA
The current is **24** mA
